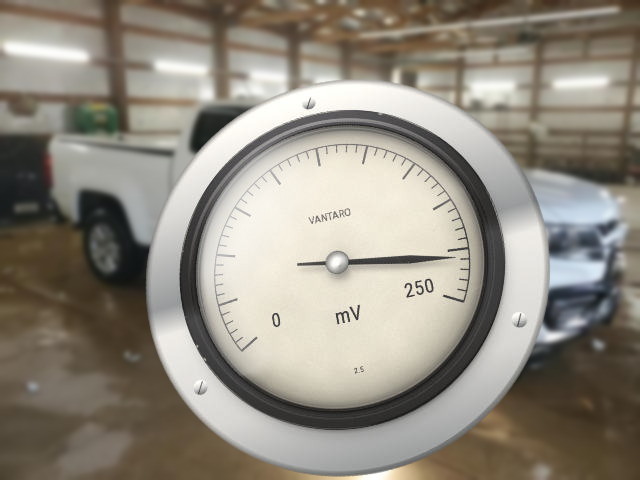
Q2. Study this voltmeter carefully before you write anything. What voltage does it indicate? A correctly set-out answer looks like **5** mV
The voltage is **230** mV
